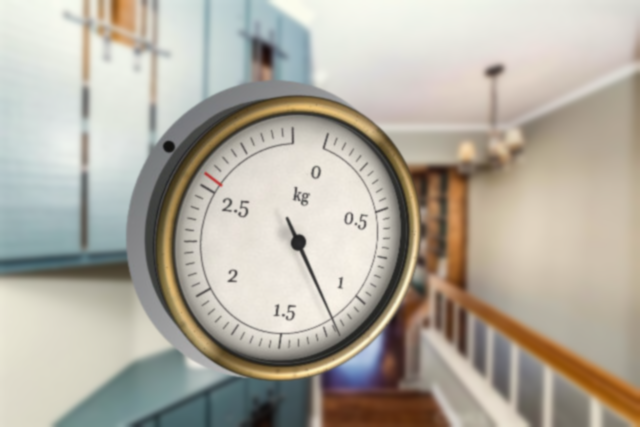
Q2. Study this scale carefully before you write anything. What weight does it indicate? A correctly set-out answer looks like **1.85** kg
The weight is **1.2** kg
